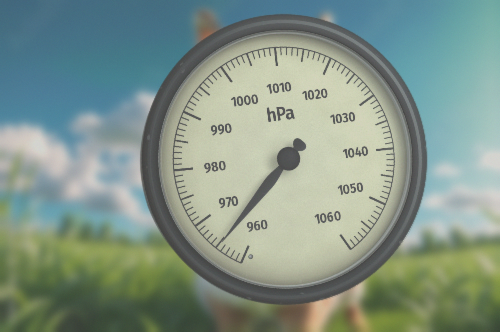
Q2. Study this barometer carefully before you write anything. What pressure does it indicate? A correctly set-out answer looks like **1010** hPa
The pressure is **965** hPa
